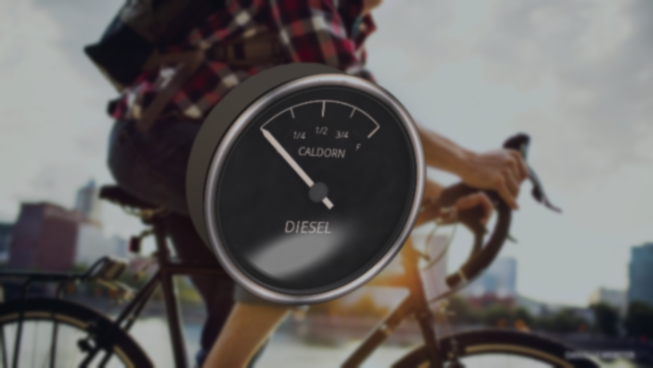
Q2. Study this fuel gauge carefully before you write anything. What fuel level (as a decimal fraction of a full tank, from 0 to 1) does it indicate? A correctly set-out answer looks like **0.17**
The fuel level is **0**
